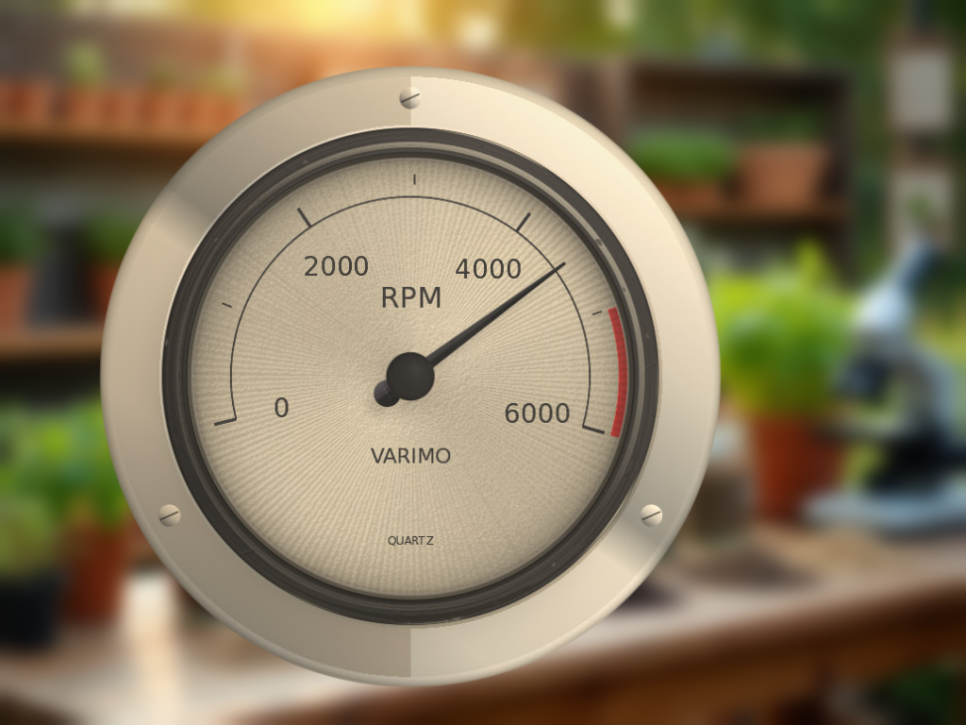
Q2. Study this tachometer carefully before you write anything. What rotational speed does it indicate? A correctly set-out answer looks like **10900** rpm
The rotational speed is **4500** rpm
